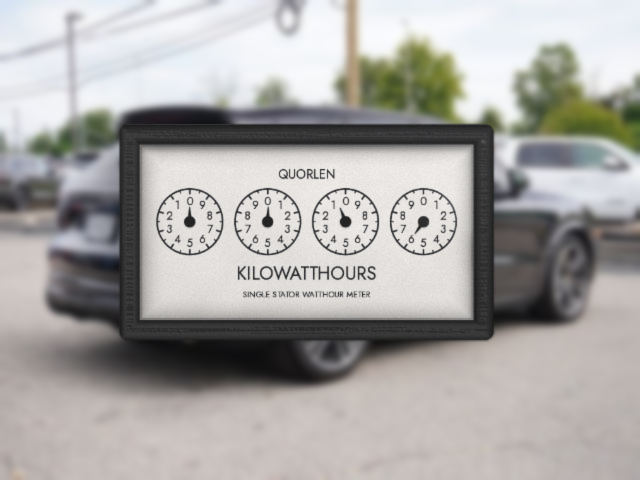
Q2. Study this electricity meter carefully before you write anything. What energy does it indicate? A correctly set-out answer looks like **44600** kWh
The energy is **6** kWh
